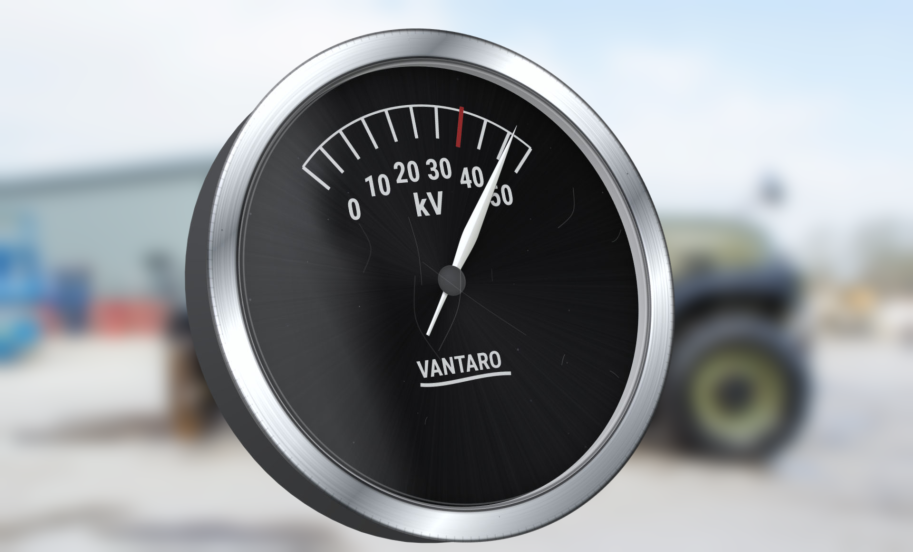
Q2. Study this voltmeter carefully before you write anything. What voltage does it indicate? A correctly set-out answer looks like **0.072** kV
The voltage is **45** kV
